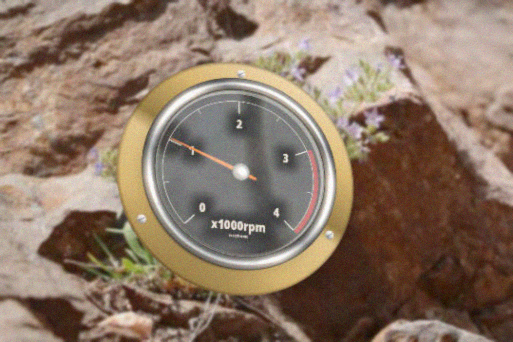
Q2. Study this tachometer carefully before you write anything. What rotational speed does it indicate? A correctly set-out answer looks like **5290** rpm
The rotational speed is **1000** rpm
